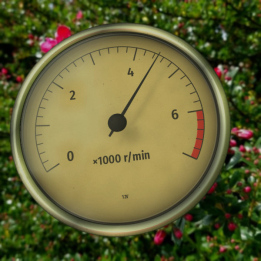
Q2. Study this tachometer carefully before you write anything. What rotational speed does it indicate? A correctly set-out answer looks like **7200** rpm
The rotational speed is **4500** rpm
